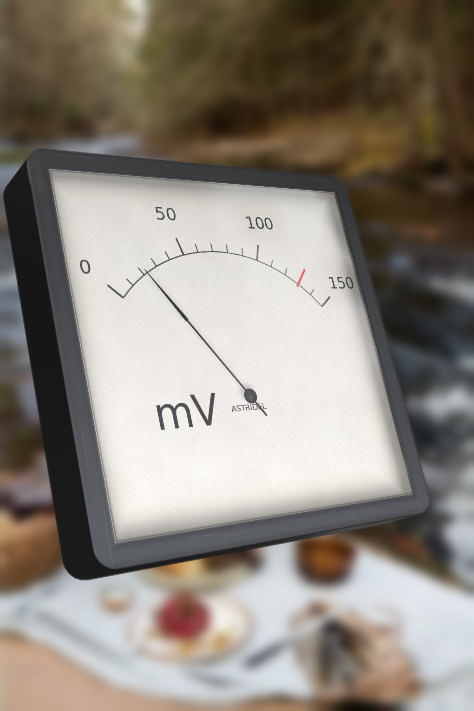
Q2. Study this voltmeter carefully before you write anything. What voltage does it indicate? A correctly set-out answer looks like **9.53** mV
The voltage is **20** mV
